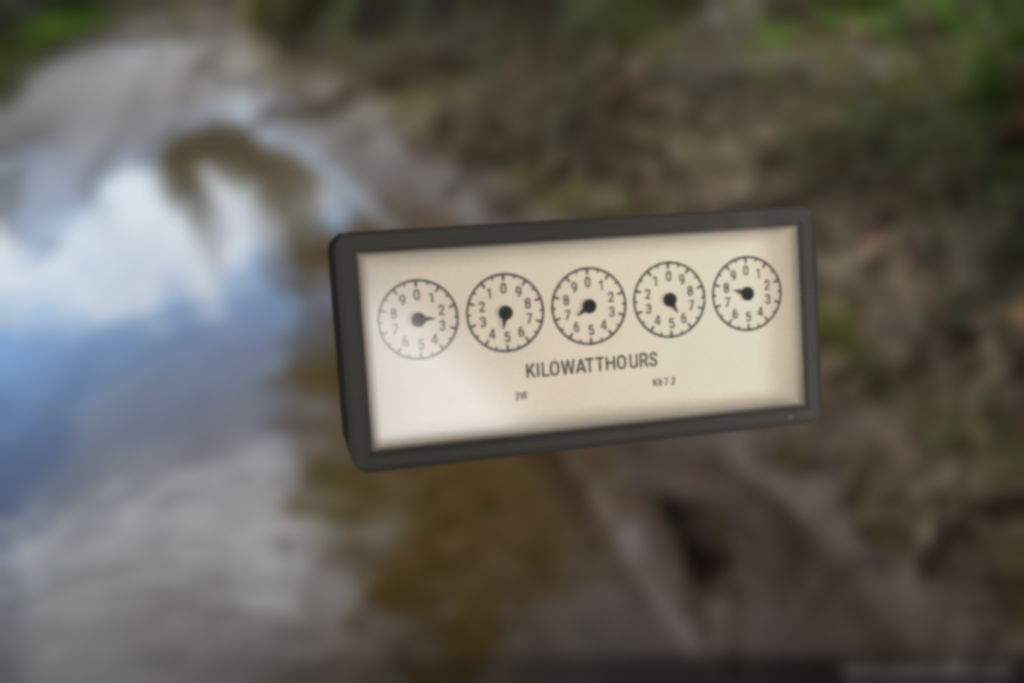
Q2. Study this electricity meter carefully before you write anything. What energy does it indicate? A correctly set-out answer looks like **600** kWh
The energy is **24658** kWh
